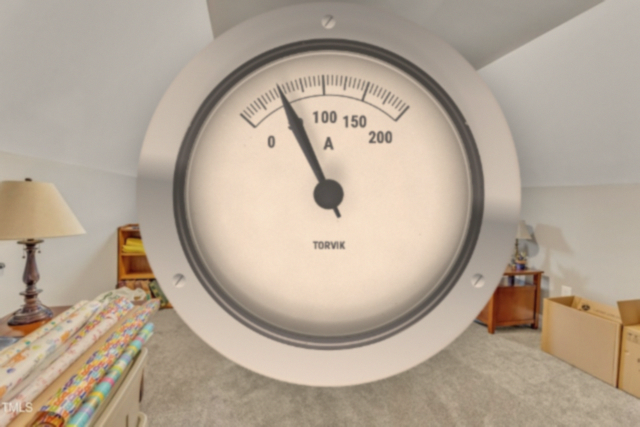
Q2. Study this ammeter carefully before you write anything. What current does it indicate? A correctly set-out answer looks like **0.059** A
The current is **50** A
